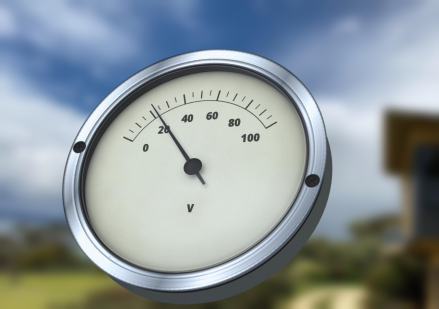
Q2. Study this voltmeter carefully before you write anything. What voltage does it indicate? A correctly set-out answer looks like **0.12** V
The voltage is **22.5** V
